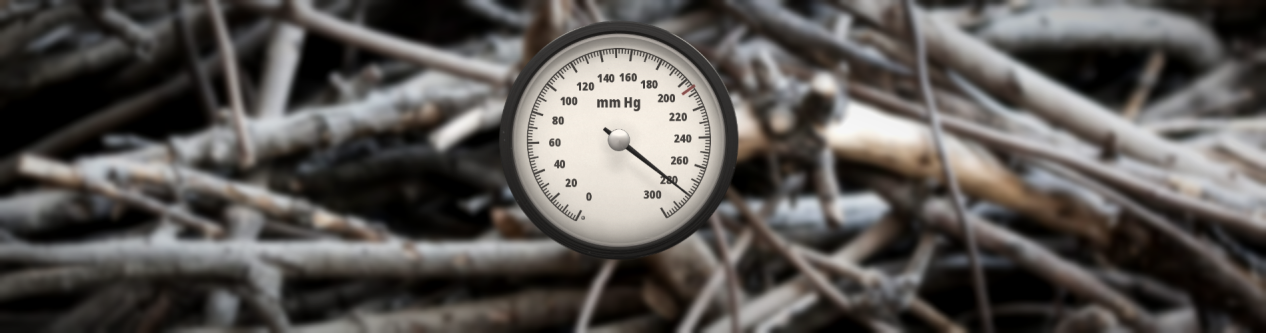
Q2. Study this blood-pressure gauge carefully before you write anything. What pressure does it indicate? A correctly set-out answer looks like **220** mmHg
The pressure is **280** mmHg
